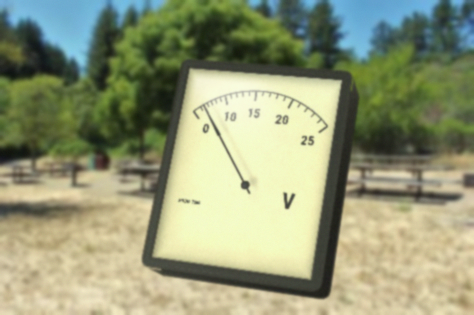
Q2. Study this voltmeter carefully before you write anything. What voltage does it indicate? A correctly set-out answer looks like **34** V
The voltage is **5** V
